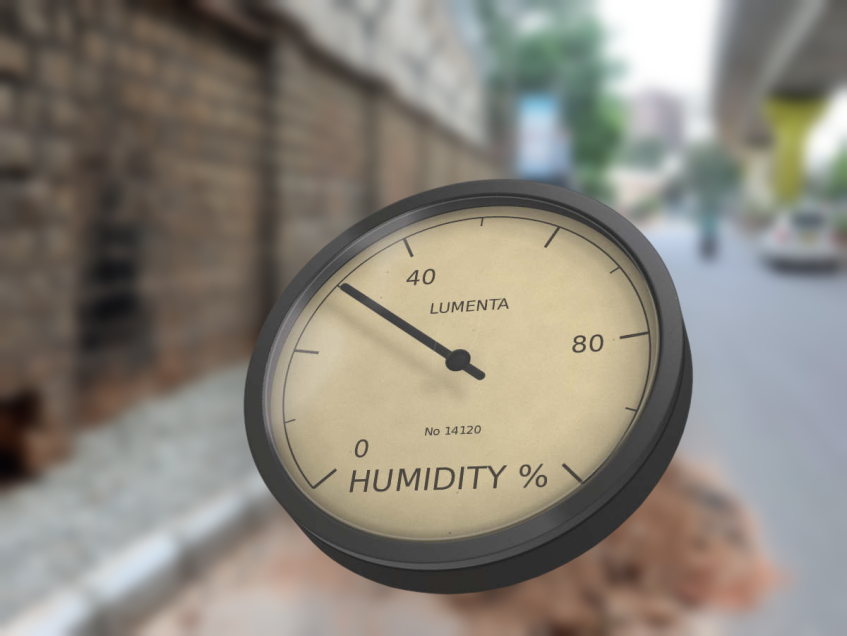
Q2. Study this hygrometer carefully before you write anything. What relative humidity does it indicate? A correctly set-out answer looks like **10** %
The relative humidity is **30** %
